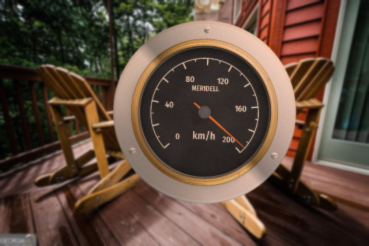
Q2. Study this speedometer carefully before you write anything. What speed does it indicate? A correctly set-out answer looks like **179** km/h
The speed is **195** km/h
